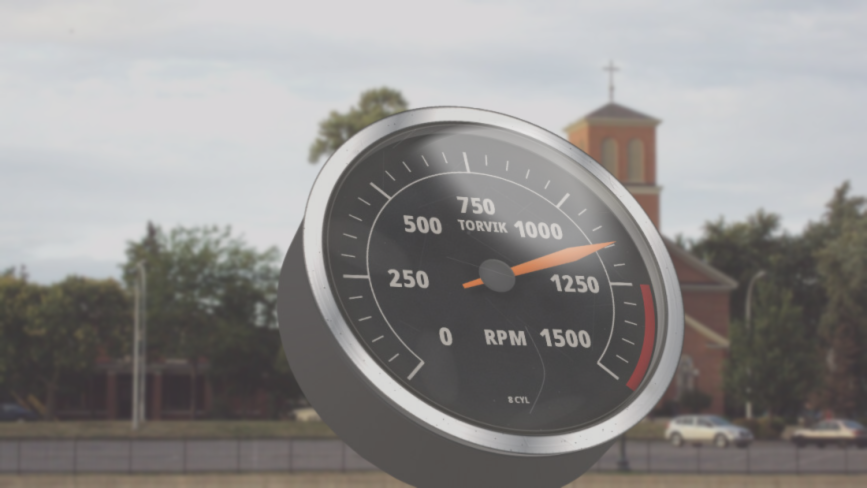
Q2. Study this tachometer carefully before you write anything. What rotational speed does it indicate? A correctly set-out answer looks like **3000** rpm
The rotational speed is **1150** rpm
